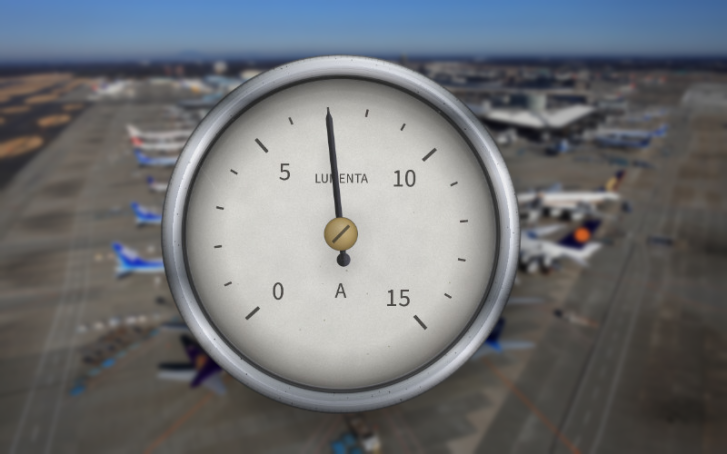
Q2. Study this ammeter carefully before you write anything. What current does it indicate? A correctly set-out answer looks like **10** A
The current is **7** A
